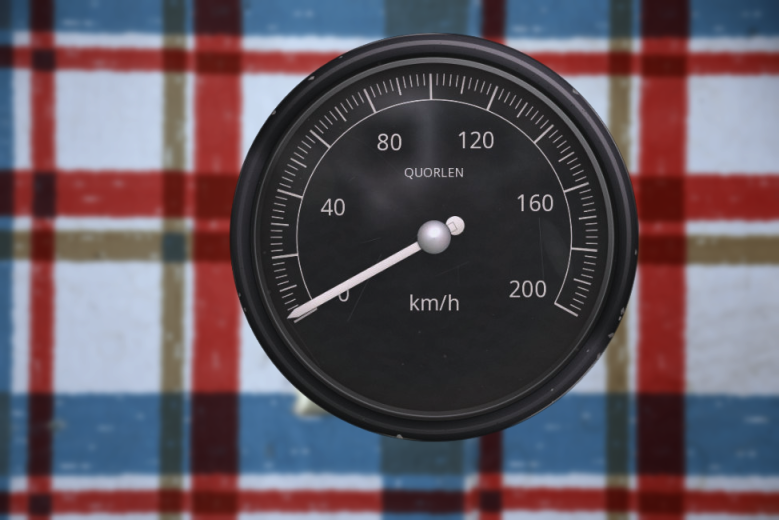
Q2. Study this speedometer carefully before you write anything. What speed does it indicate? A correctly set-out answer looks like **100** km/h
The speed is **2** km/h
